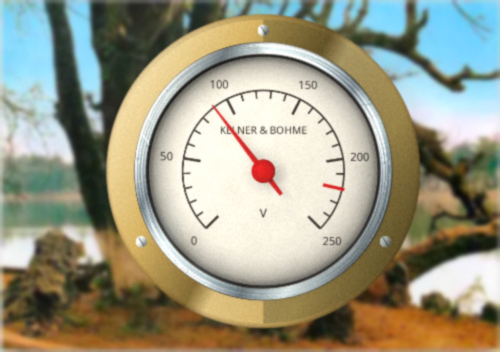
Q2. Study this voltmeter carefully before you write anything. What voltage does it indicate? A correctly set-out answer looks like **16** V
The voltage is **90** V
